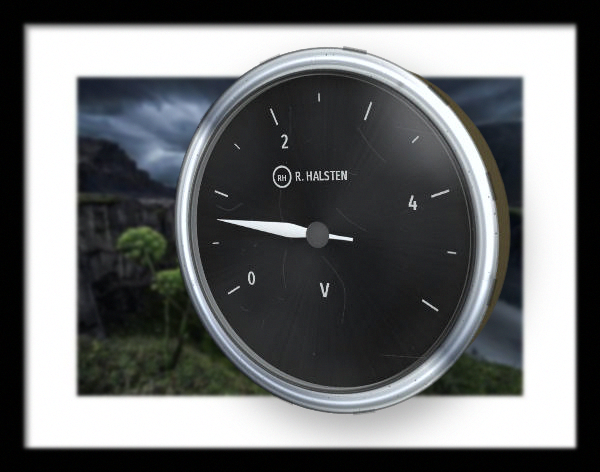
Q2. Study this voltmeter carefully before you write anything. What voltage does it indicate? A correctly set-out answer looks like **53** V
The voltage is **0.75** V
